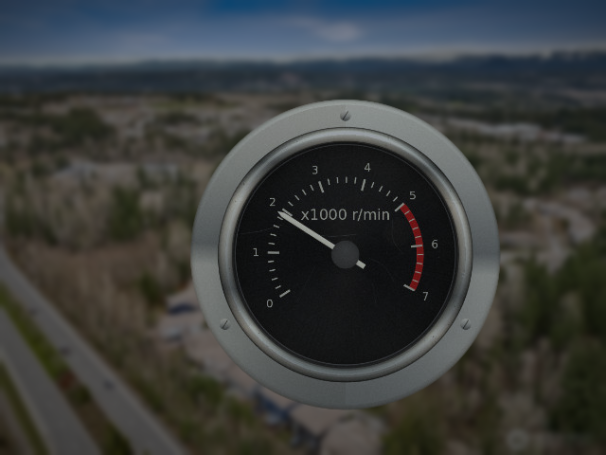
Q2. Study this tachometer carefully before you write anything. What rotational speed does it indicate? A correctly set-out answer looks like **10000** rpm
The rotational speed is **1900** rpm
